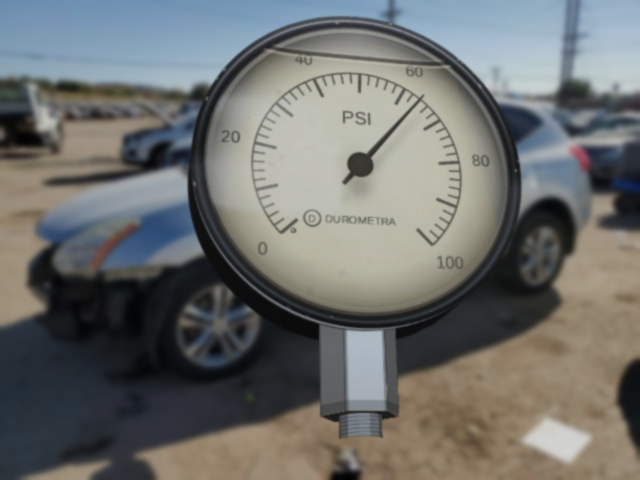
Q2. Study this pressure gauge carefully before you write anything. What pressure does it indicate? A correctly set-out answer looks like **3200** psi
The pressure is **64** psi
